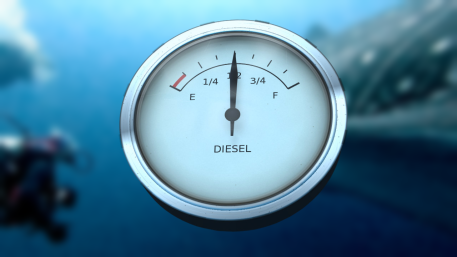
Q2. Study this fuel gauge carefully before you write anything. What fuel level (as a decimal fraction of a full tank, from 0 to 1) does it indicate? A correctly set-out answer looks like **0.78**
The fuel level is **0.5**
